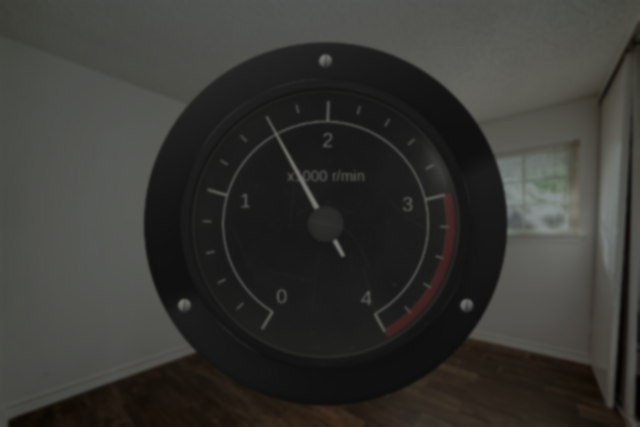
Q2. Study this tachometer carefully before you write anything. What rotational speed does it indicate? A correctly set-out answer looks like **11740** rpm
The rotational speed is **1600** rpm
